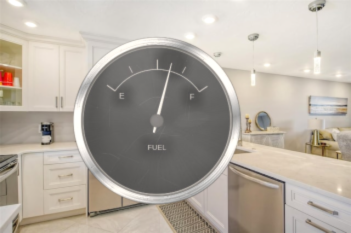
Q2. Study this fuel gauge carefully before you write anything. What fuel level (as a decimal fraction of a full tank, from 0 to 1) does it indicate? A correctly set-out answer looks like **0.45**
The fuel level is **0.625**
